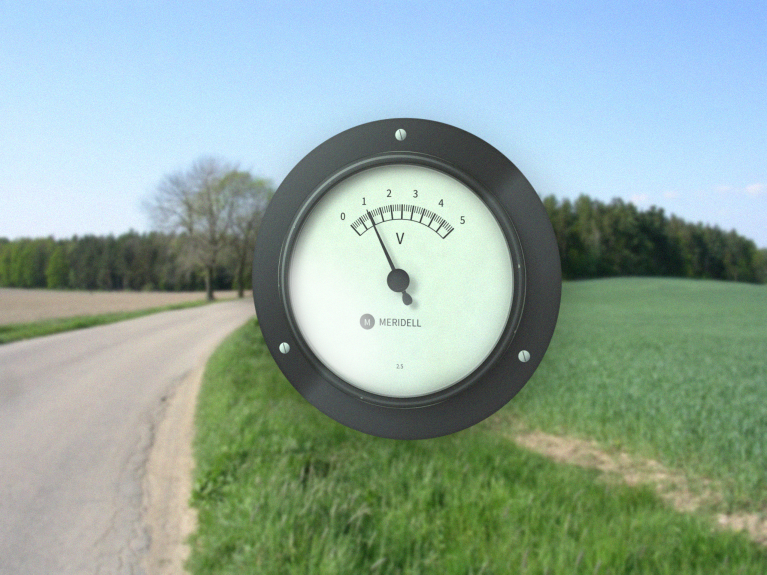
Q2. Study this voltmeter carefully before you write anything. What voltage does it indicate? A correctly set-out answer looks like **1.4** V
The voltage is **1** V
